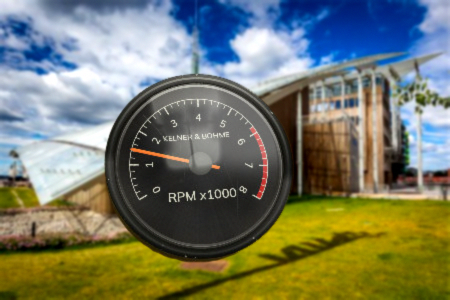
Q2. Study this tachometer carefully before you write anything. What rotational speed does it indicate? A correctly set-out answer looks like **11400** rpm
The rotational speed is **1400** rpm
